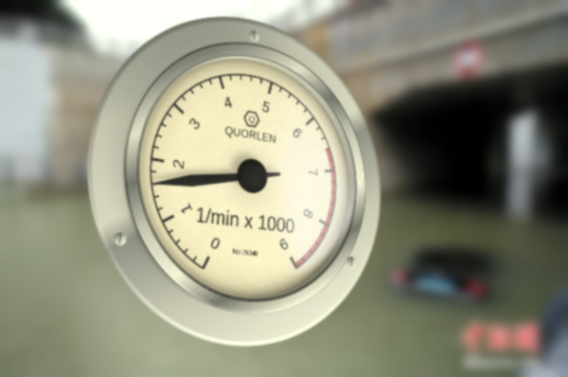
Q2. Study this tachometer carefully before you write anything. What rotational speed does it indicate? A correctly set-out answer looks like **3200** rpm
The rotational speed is **1600** rpm
